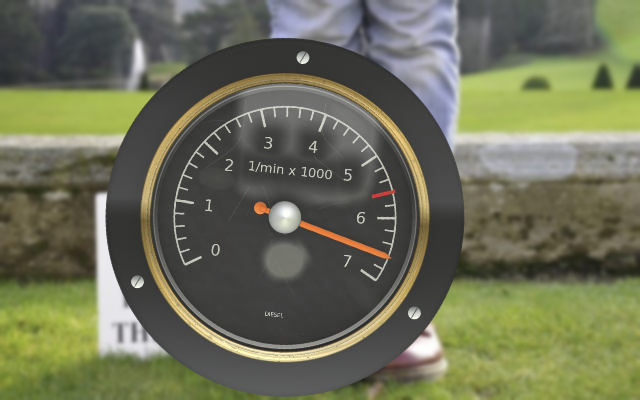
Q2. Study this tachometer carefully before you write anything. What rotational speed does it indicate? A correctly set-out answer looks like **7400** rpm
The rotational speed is **6600** rpm
